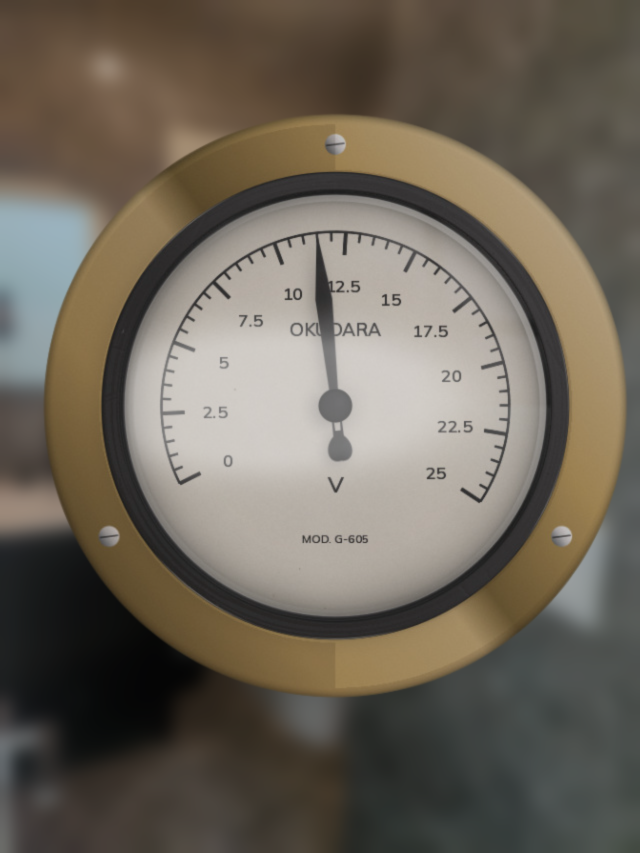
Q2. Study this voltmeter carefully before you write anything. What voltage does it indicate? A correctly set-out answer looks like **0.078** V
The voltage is **11.5** V
